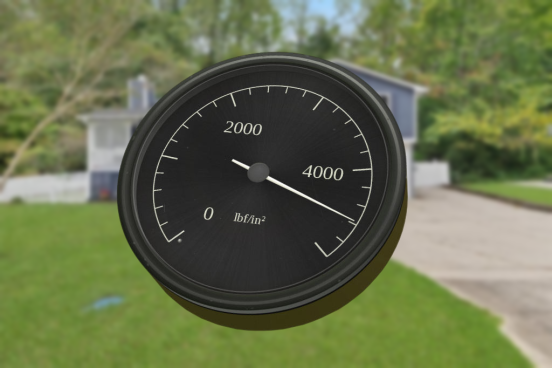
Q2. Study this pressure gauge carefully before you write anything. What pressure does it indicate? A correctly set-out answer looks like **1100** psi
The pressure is **4600** psi
